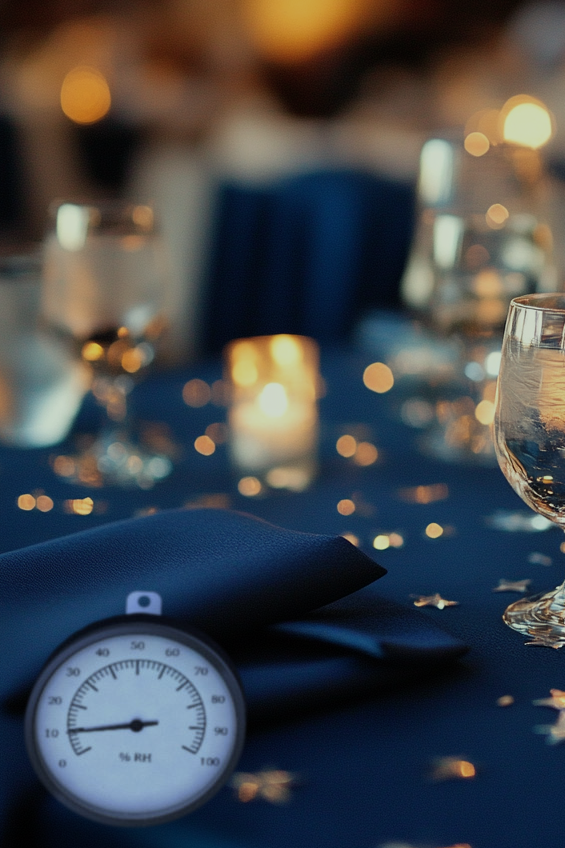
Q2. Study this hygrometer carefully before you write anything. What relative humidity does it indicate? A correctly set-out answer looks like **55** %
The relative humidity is **10** %
